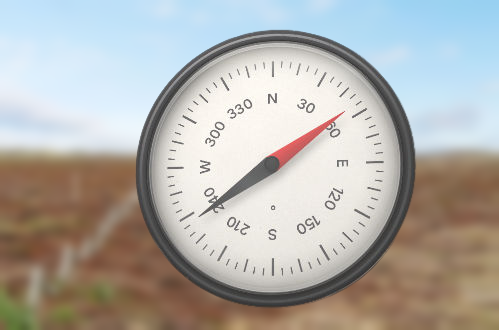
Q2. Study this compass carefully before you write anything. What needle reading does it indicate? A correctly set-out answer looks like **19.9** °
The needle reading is **55** °
